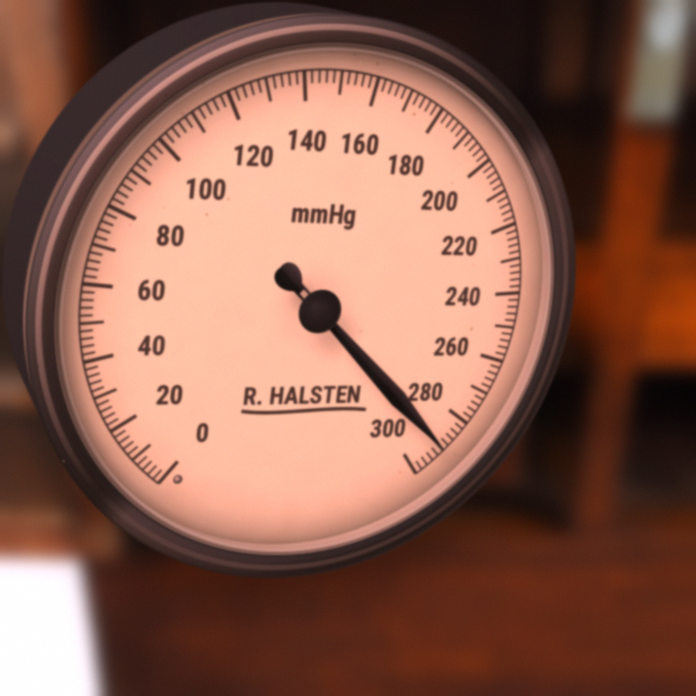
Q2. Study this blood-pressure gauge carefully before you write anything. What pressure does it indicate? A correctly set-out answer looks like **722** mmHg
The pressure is **290** mmHg
